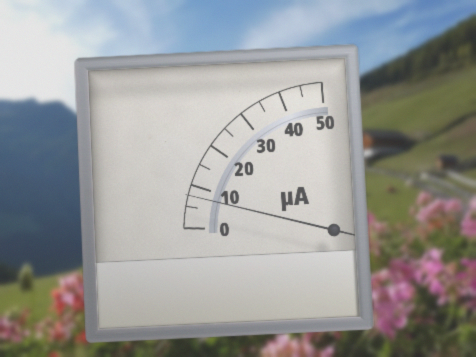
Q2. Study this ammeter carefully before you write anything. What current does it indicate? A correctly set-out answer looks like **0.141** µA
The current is **7.5** µA
